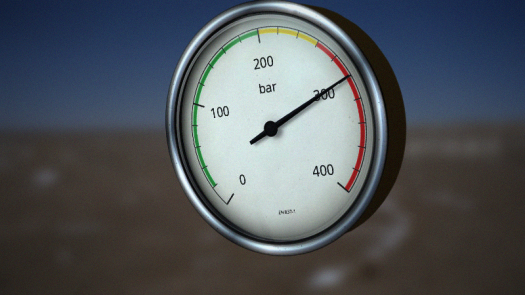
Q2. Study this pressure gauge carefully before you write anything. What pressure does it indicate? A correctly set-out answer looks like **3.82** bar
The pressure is **300** bar
